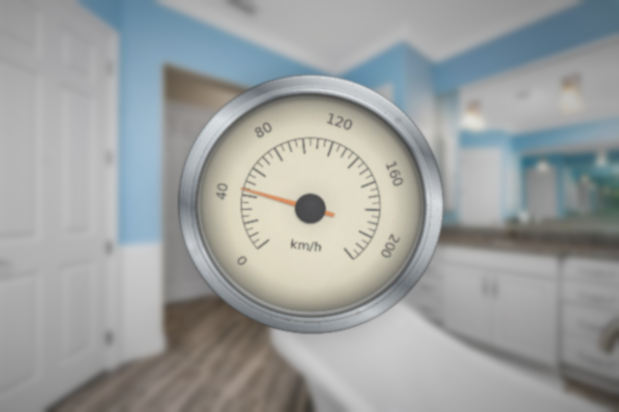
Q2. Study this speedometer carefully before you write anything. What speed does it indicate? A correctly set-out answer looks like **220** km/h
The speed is **45** km/h
